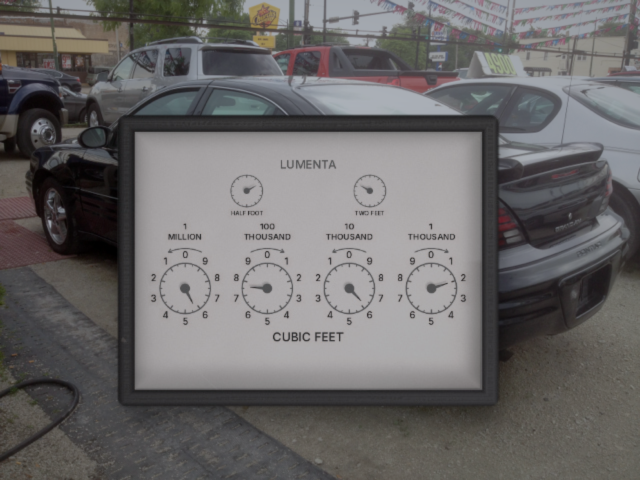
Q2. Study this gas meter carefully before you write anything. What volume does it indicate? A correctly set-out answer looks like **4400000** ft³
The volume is **576200** ft³
